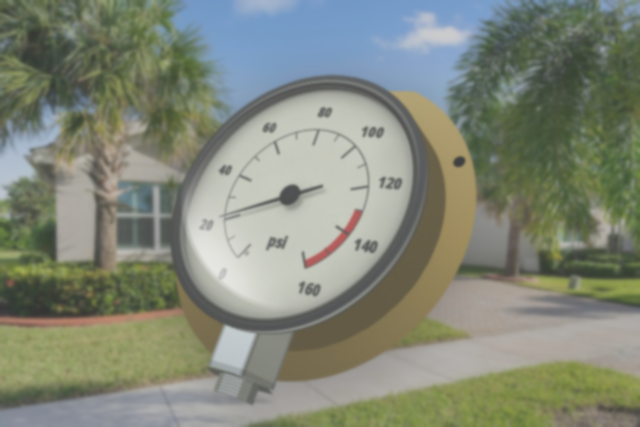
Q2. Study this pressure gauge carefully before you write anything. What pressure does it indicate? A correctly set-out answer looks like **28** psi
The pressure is **20** psi
